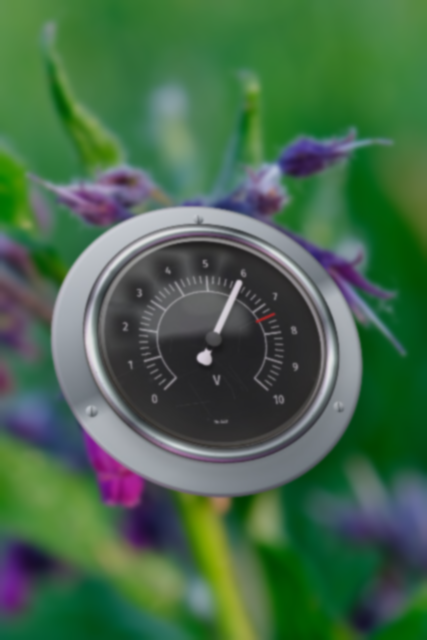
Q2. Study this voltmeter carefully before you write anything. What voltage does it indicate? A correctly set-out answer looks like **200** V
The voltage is **6** V
